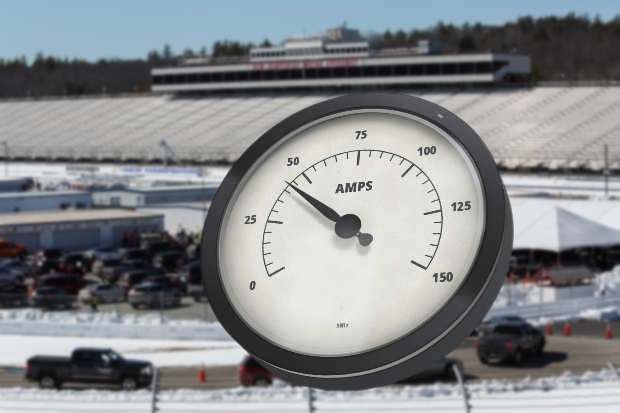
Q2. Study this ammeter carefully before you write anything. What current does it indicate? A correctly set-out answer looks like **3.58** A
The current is **42.5** A
